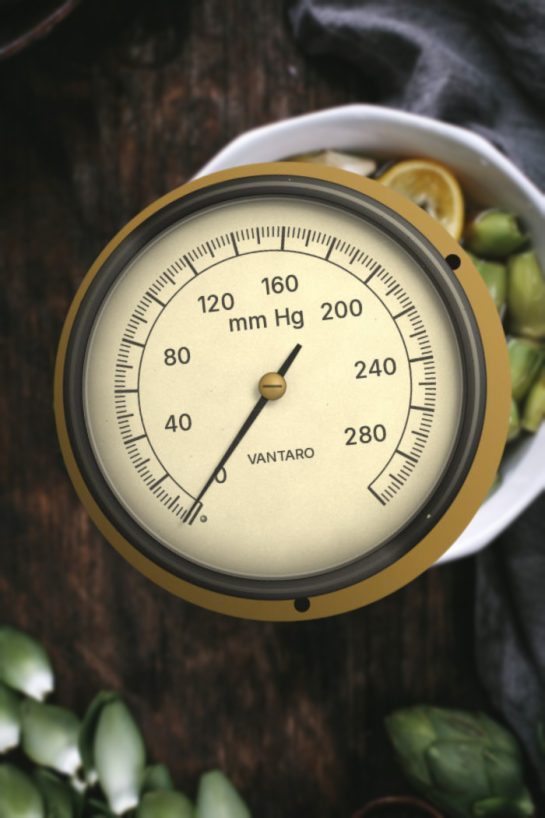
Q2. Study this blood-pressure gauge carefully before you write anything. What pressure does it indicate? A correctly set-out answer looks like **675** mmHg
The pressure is **2** mmHg
